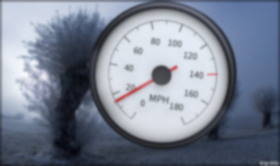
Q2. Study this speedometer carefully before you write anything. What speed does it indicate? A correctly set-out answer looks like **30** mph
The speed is **15** mph
